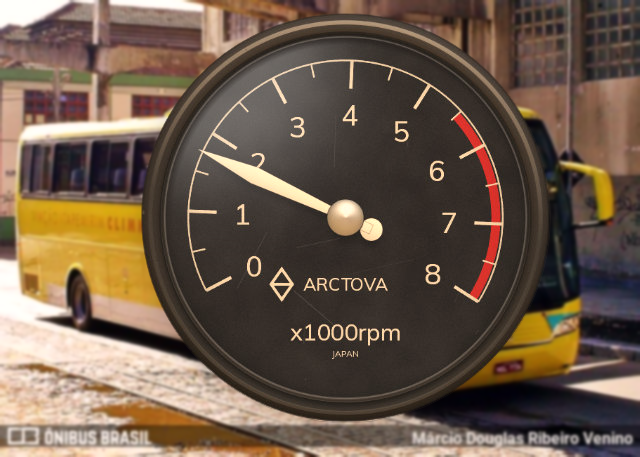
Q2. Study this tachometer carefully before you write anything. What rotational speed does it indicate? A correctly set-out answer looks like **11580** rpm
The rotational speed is **1750** rpm
